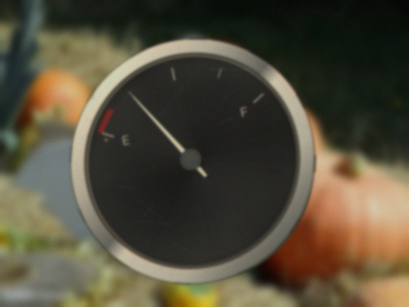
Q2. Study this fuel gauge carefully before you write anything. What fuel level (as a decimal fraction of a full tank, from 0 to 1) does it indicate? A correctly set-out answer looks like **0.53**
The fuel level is **0.25**
